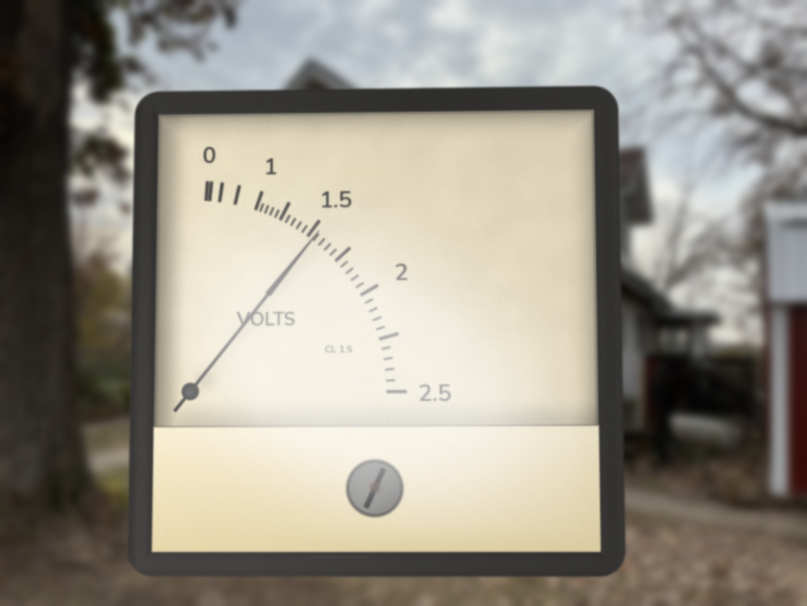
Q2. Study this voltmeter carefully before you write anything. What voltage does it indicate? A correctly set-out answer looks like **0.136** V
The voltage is **1.55** V
